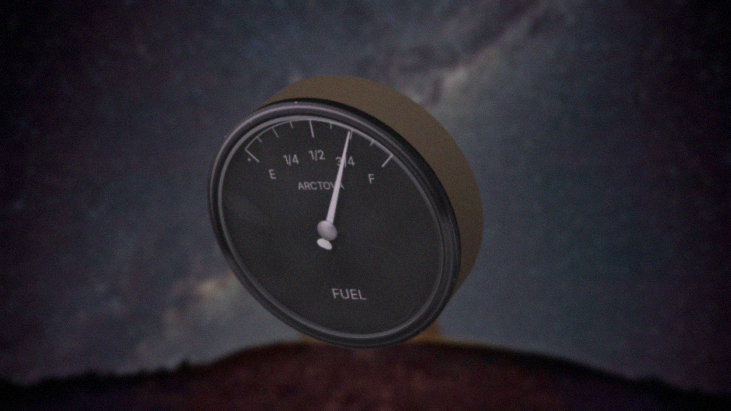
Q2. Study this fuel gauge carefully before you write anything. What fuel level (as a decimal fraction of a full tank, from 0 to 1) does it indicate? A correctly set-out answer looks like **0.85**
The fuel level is **0.75**
